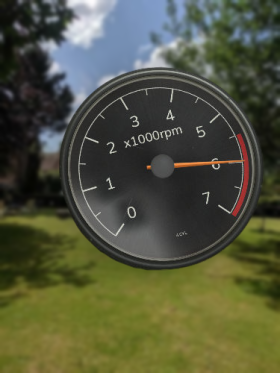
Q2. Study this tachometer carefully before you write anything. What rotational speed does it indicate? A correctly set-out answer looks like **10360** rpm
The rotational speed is **6000** rpm
